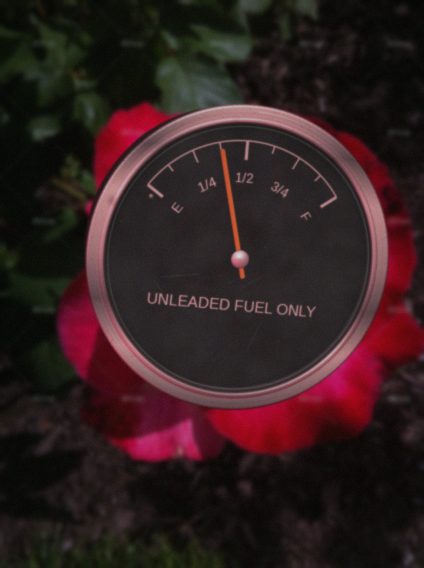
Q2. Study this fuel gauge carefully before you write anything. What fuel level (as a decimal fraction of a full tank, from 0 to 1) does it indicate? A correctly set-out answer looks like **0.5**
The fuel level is **0.375**
